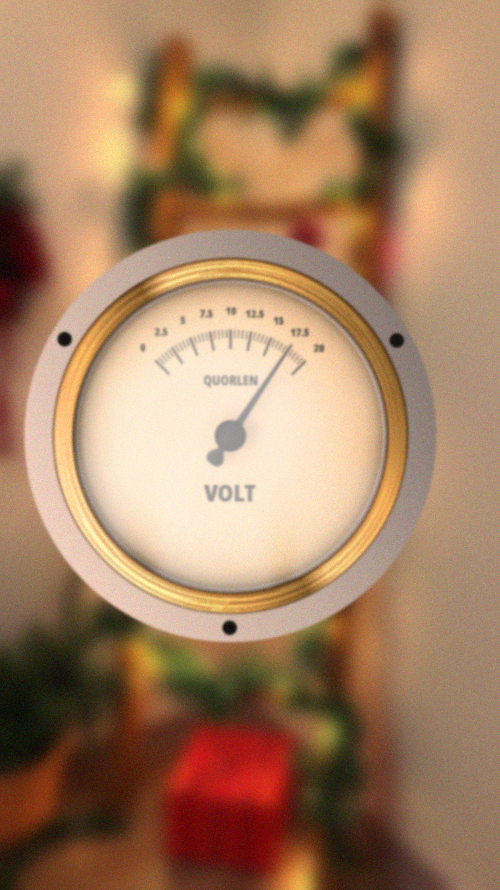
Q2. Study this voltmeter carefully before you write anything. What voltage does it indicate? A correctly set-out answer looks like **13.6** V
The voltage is **17.5** V
